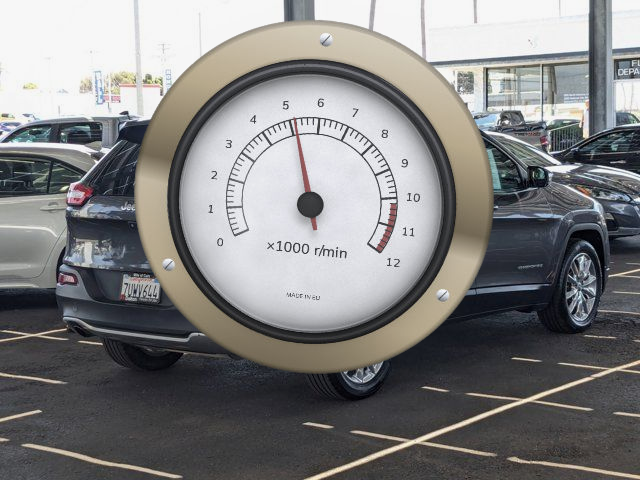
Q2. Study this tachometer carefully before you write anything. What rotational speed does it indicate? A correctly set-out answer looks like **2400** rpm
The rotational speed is **5200** rpm
